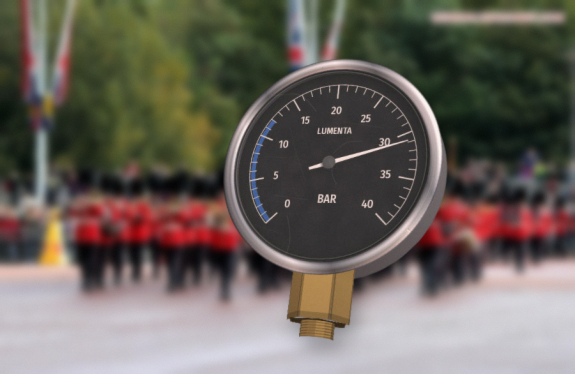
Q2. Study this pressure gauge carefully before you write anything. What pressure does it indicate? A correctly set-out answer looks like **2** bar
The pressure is **31** bar
